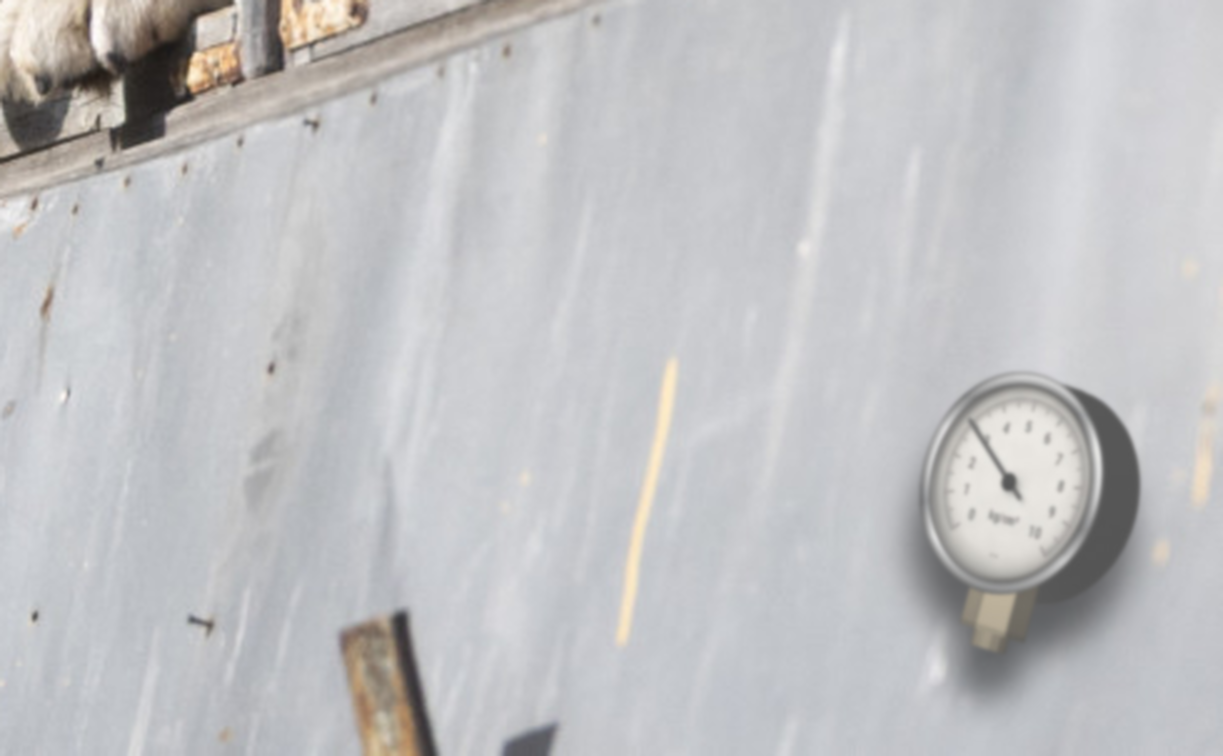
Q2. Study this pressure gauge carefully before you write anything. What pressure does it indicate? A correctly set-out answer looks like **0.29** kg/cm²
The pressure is **3** kg/cm²
